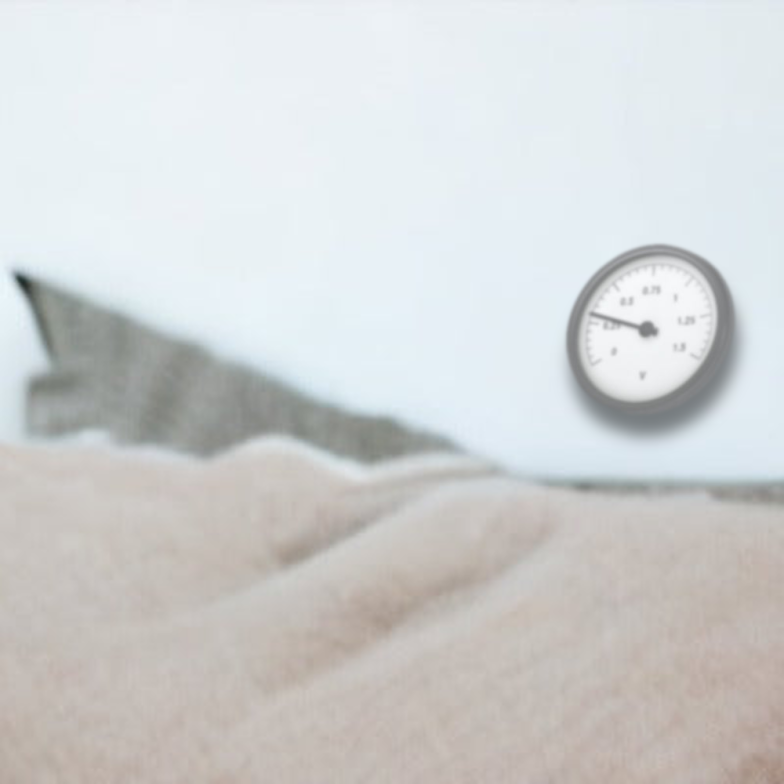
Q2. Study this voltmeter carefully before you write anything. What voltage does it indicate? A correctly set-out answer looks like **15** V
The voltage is **0.3** V
